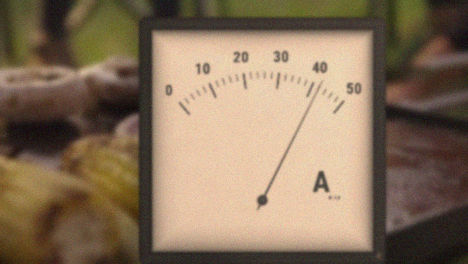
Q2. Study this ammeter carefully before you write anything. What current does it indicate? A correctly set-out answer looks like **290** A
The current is **42** A
